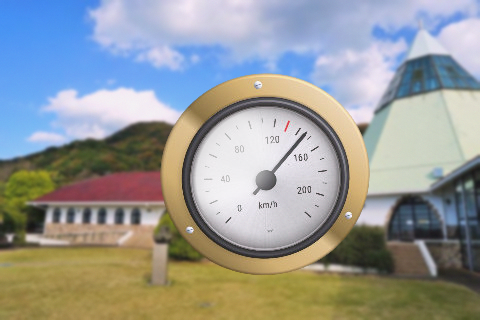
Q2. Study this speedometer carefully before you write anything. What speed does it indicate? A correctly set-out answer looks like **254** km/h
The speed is **145** km/h
